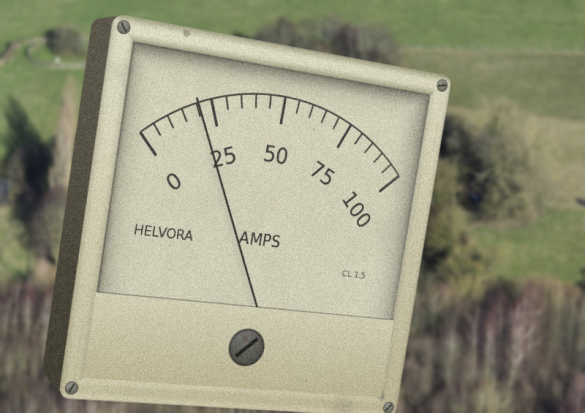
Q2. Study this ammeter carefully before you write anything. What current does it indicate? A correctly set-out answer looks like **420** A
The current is **20** A
